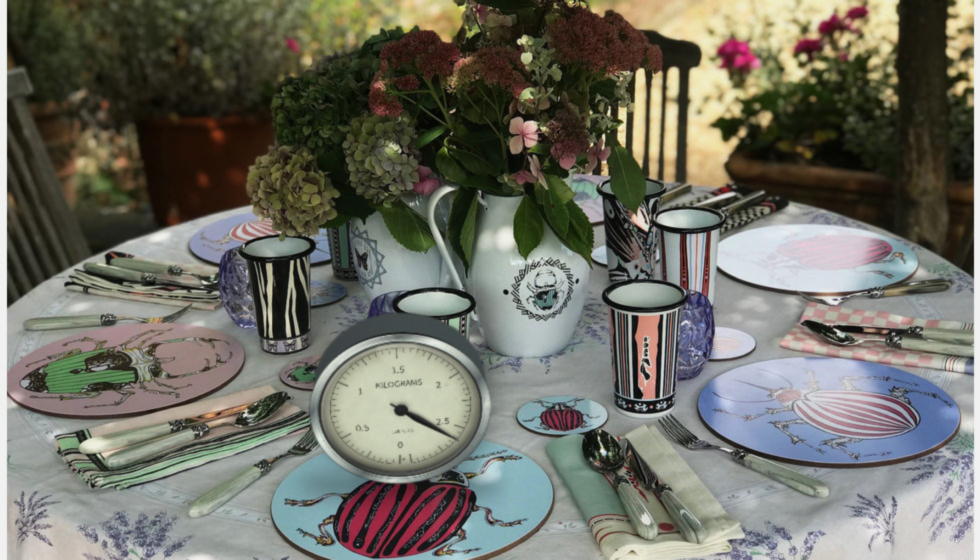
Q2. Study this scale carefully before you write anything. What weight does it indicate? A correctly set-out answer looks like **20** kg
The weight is **2.6** kg
